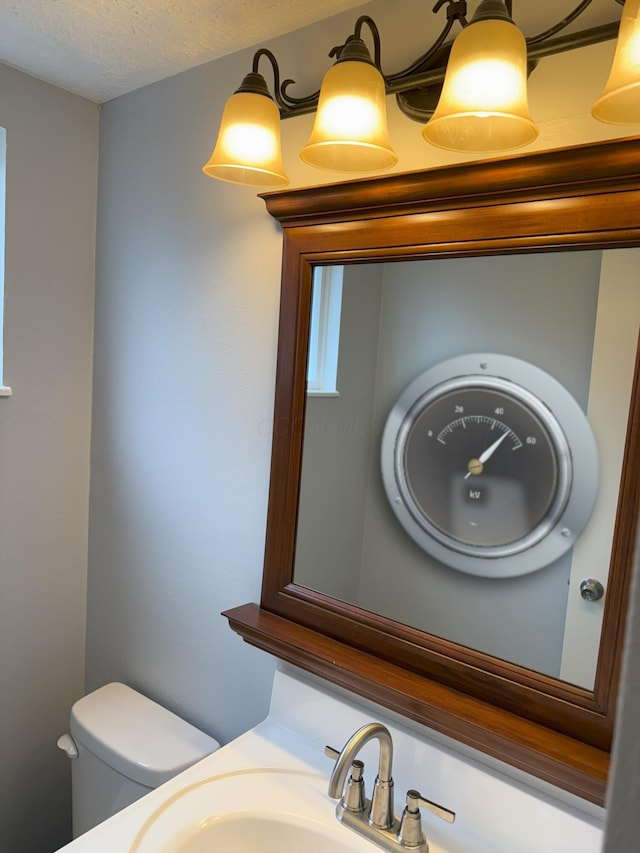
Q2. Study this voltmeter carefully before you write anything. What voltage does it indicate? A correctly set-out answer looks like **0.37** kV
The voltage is **50** kV
